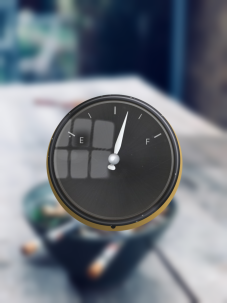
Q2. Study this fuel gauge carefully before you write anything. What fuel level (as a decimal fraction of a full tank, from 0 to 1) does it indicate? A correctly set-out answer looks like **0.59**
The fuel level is **0.625**
